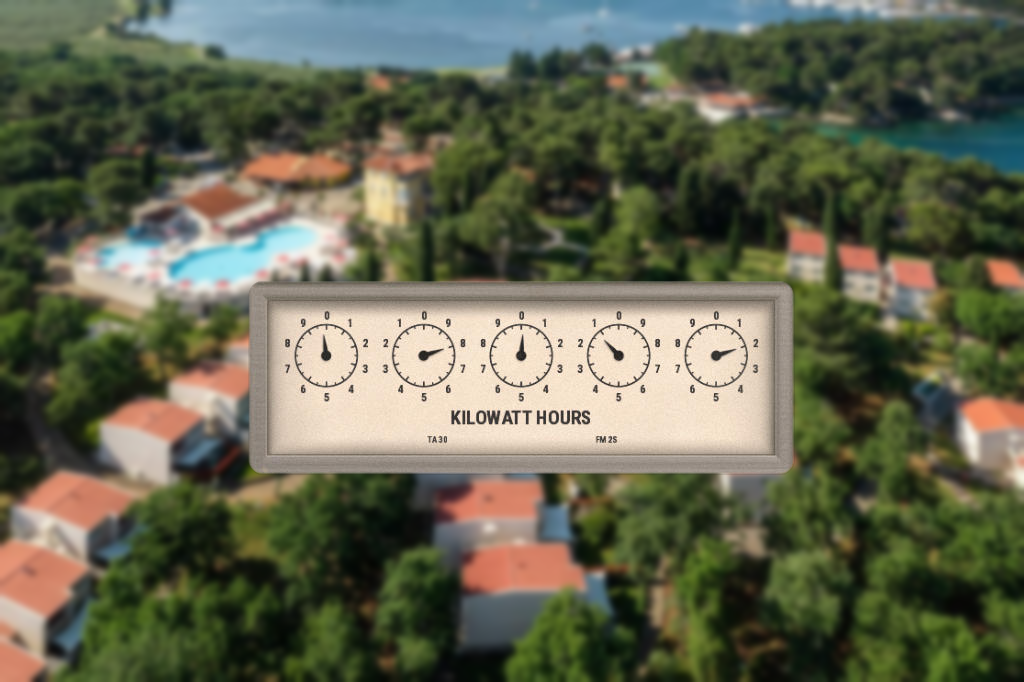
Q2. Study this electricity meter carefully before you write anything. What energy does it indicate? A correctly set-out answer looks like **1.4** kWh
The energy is **98012** kWh
